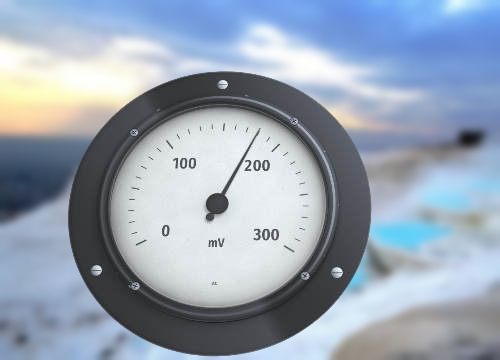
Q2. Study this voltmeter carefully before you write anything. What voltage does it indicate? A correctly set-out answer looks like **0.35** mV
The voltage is **180** mV
